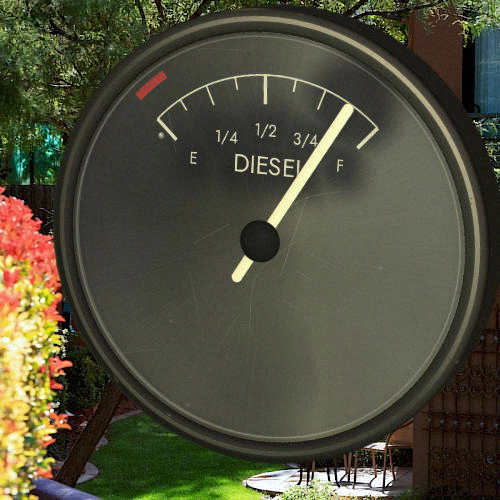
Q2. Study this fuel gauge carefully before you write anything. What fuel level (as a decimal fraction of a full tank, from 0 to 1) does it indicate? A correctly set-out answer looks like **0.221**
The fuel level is **0.875**
